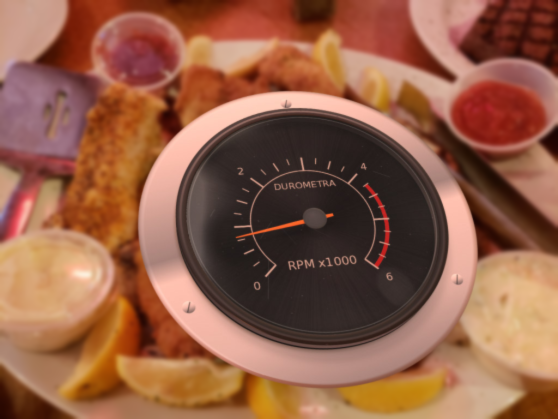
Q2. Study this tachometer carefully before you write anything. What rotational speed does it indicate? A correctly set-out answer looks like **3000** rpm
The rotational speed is **750** rpm
